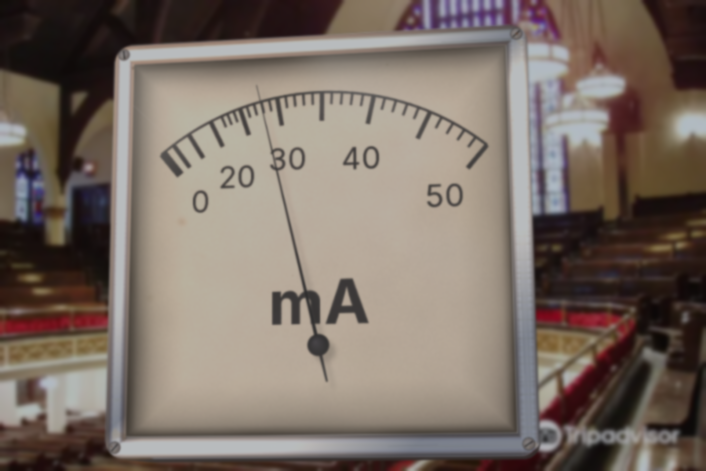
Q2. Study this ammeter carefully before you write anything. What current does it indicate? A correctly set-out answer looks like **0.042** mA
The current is **28** mA
